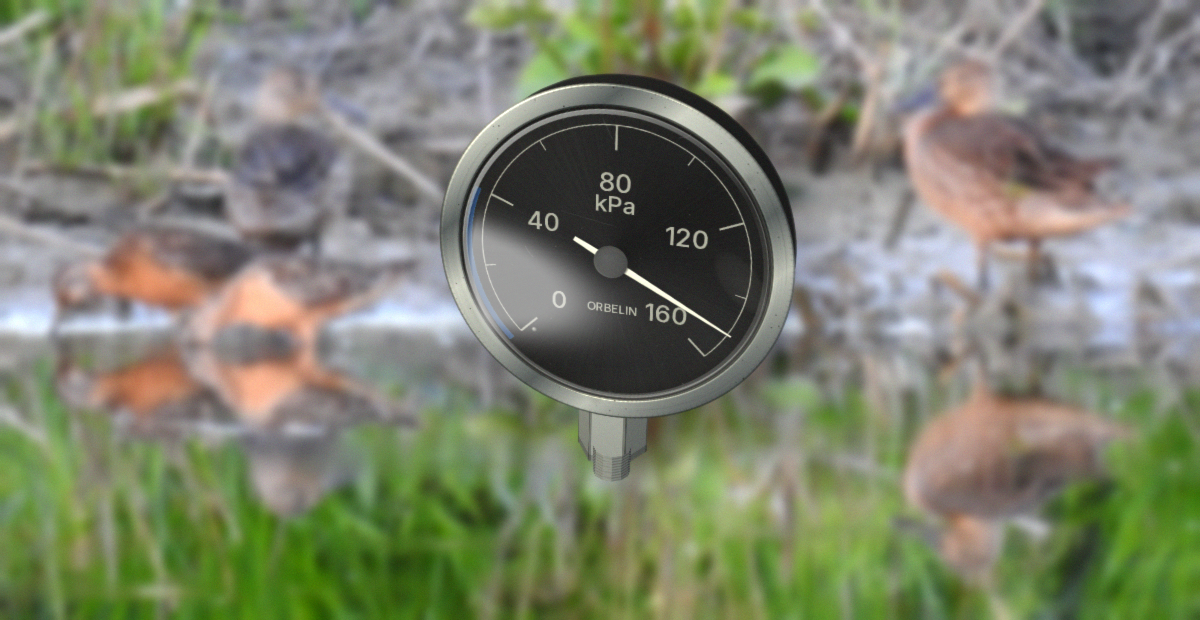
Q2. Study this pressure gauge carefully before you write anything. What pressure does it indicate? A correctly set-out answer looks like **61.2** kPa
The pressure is **150** kPa
